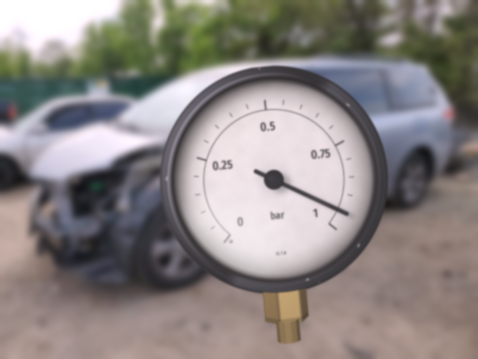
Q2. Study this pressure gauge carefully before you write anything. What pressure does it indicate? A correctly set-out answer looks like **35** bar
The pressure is **0.95** bar
